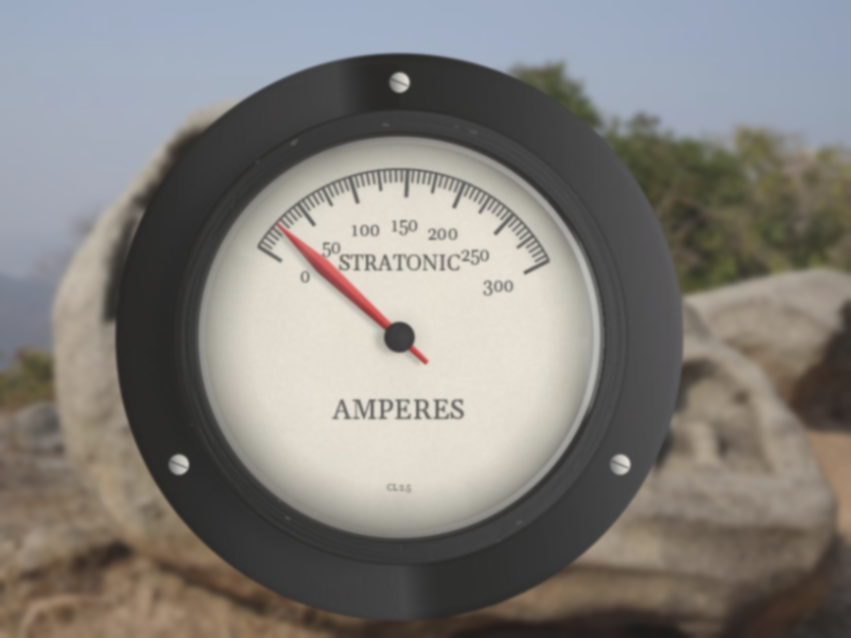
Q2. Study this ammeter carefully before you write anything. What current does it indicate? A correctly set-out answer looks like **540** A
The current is **25** A
